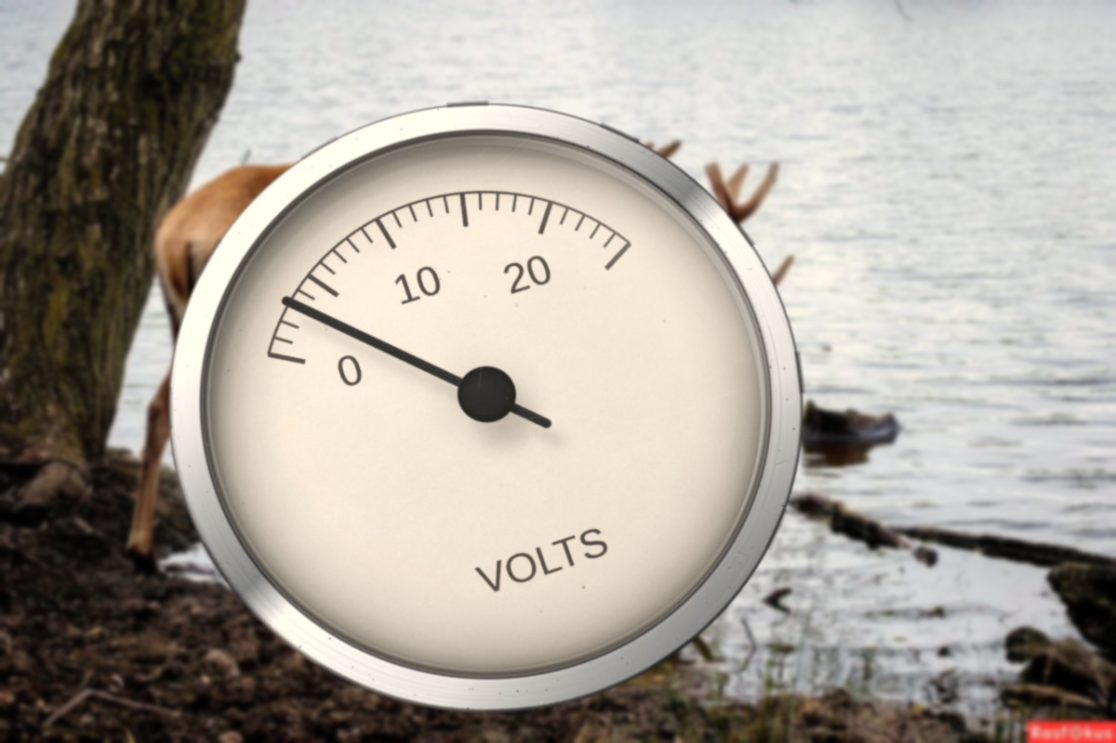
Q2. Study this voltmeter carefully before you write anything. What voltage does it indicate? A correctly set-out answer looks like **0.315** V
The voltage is **3** V
